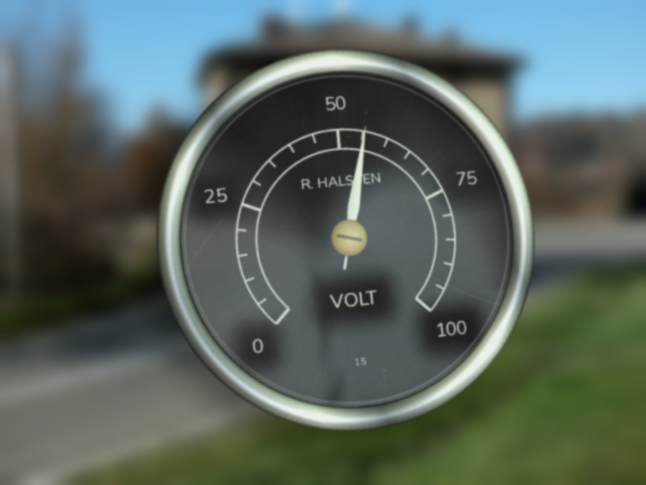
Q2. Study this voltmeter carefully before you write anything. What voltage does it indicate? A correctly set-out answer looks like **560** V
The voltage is **55** V
